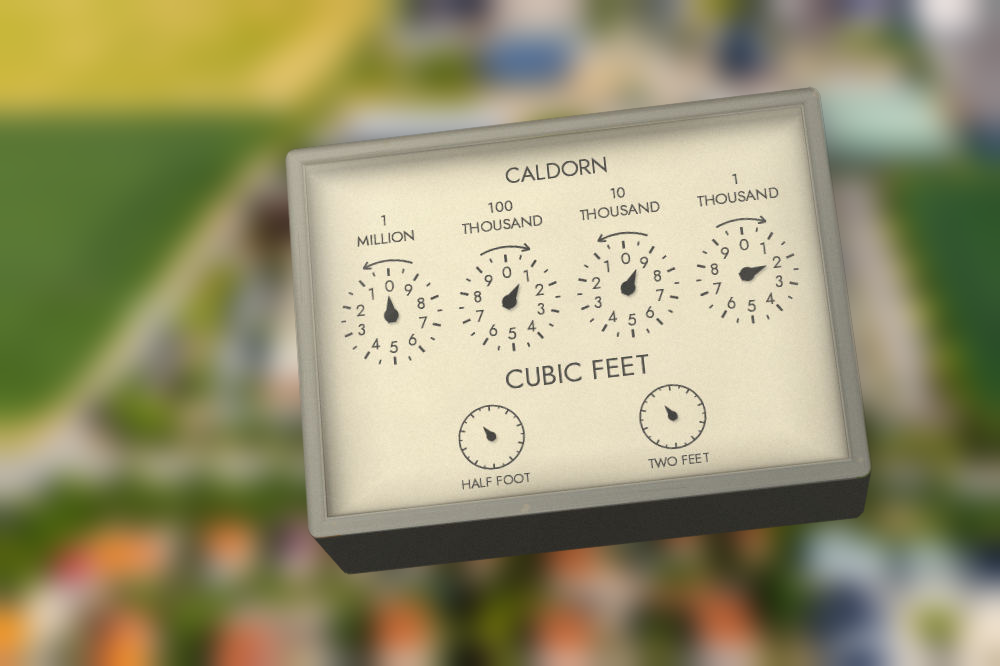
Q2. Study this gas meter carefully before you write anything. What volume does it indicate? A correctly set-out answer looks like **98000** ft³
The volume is **9200** ft³
